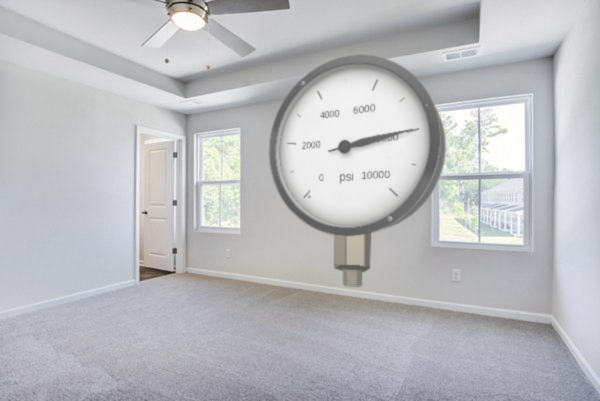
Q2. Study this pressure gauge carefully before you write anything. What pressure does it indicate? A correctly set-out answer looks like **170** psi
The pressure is **8000** psi
